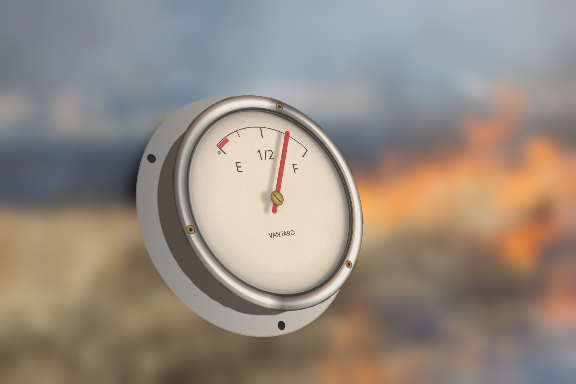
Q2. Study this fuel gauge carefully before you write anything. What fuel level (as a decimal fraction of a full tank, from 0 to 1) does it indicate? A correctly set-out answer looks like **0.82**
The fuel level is **0.75**
